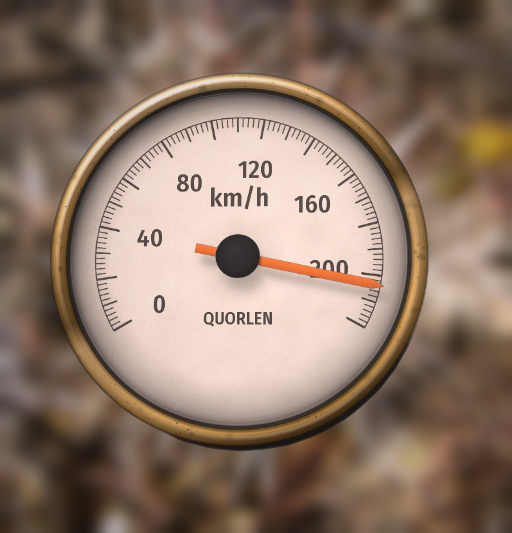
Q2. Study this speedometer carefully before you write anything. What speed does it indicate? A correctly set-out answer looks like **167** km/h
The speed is **204** km/h
